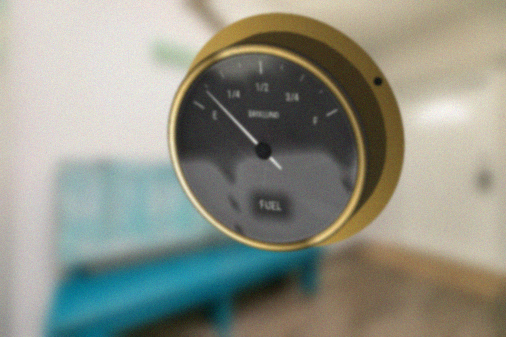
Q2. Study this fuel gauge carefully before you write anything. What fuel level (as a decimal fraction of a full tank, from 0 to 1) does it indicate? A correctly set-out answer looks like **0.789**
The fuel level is **0.125**
